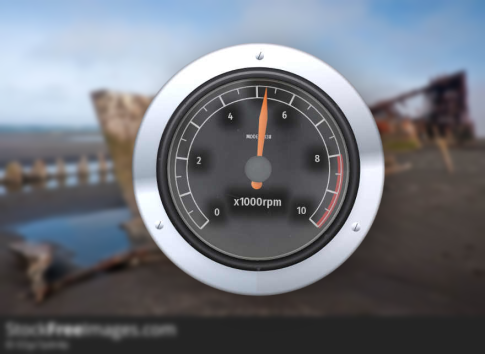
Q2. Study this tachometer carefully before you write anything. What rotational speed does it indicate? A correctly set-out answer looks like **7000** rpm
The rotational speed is **5250** rpm
